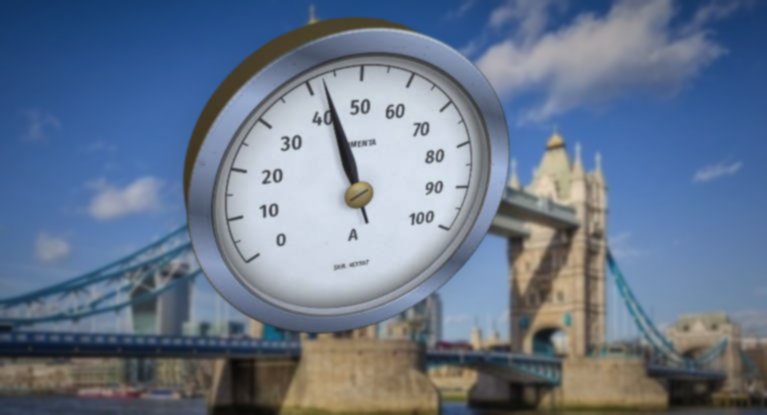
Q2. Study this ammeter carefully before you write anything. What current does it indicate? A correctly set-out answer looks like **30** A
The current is **42.5** A
